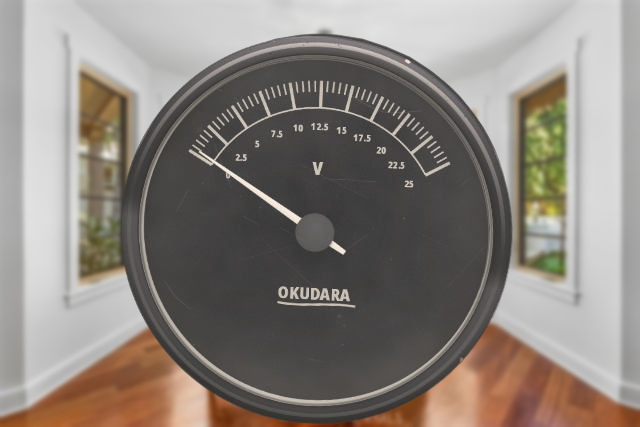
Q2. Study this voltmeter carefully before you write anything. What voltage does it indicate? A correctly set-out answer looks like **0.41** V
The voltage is **0.5** V
